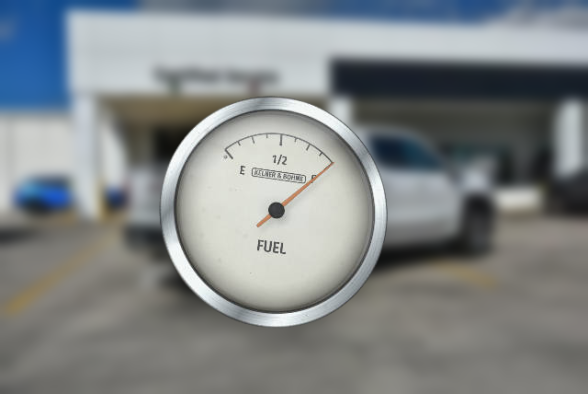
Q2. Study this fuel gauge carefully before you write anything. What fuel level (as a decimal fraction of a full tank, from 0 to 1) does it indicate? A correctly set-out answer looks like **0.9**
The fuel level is **1**
